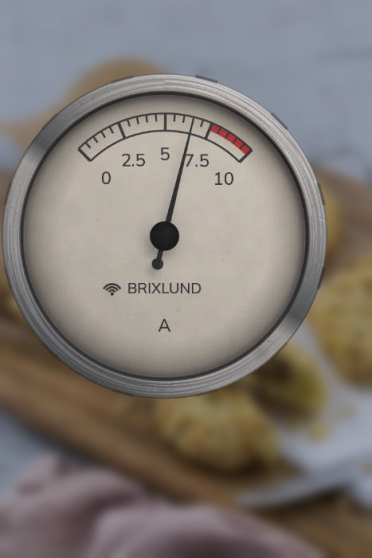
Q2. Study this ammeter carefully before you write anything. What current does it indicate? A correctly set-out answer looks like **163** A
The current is **6.5** A
